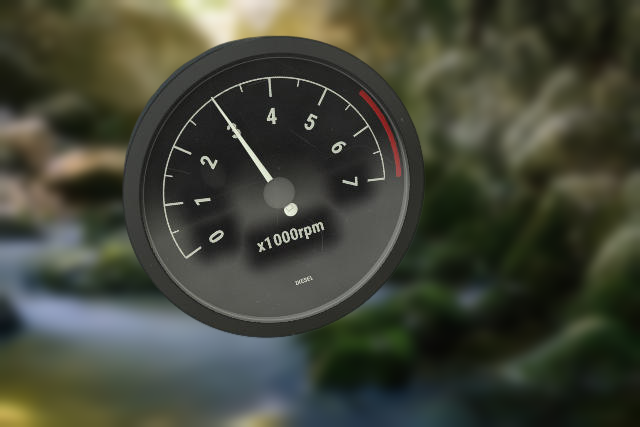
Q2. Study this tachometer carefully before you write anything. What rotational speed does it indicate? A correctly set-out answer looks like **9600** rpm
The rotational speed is **3000** rpm
